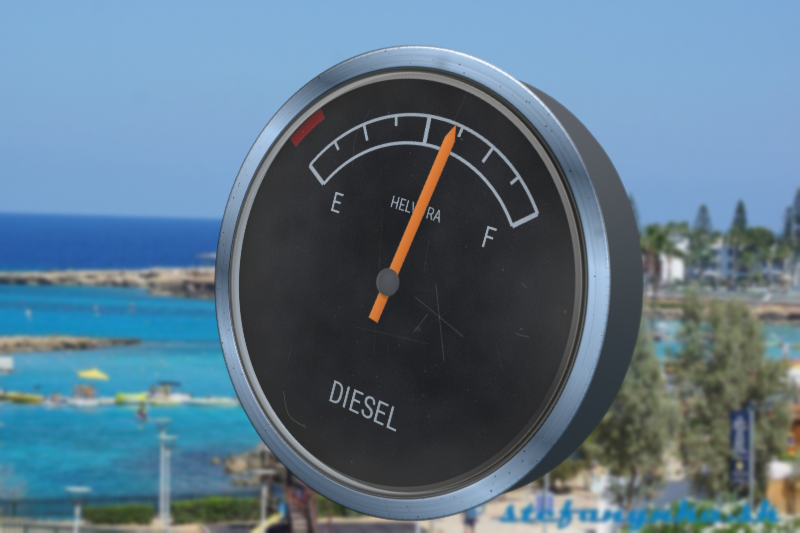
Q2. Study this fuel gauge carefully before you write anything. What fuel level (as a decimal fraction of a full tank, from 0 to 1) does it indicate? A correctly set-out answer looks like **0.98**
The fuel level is **0.625**
